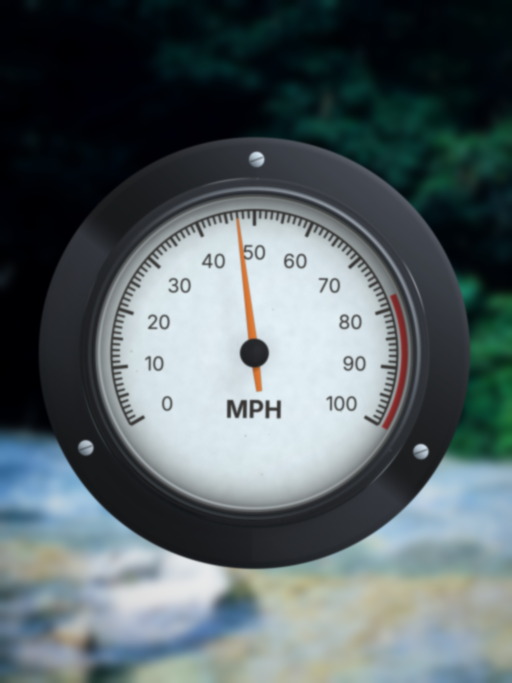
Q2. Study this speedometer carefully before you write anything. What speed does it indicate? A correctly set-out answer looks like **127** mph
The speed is **47** mph
